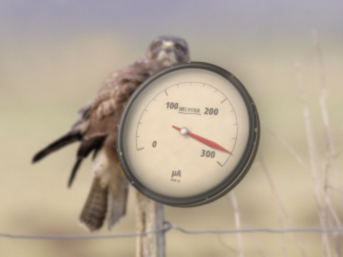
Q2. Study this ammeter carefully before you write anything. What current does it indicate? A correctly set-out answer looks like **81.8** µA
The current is **280** µA
